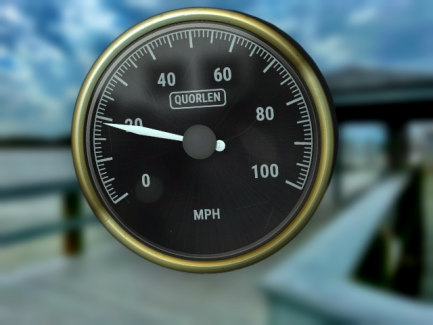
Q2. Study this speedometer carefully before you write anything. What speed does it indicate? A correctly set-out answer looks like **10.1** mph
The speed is **19** mph
